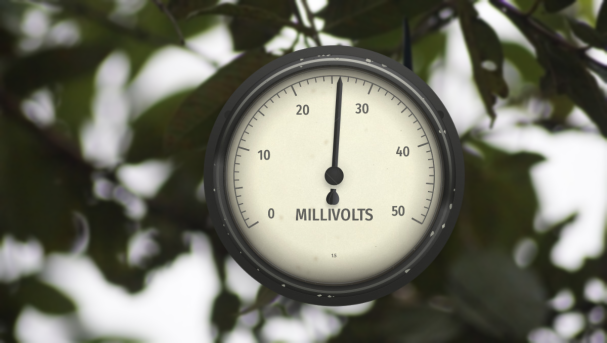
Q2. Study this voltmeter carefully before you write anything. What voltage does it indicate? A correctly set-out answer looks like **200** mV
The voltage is **26** mV
